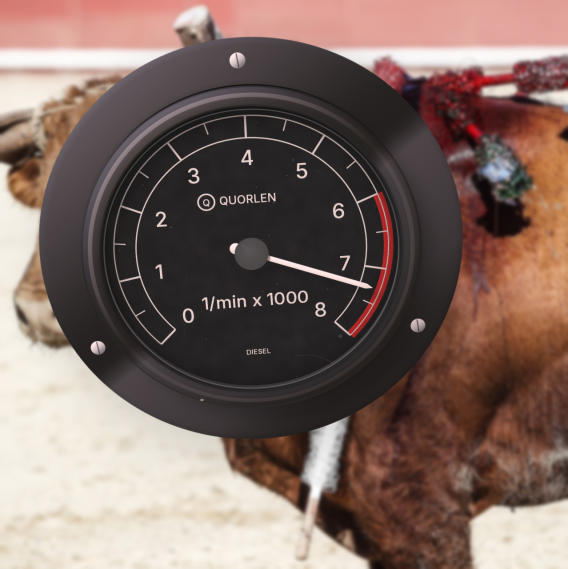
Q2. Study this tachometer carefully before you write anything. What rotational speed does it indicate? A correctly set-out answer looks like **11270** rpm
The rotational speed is **7250** rpm
